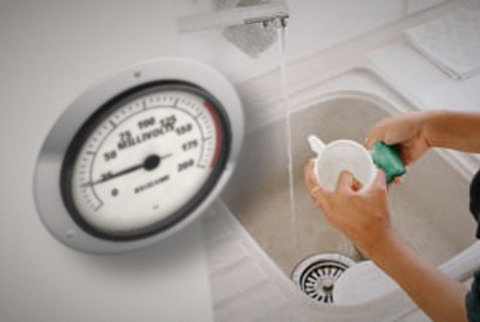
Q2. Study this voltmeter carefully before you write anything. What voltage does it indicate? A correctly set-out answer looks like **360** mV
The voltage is **25** mV
